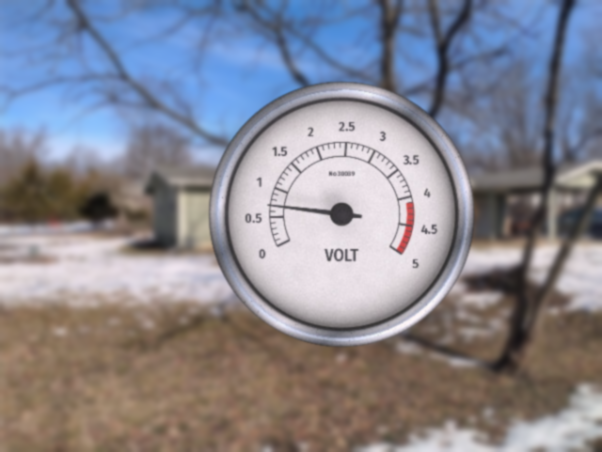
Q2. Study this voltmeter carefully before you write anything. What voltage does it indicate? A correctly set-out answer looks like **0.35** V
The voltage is **0.7** V
